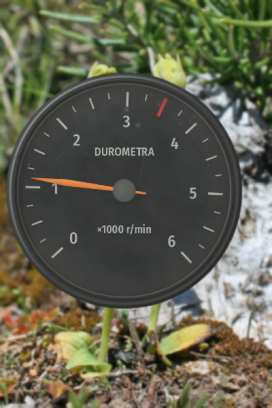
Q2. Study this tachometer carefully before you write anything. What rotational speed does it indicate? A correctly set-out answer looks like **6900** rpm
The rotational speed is **1125** rpm
